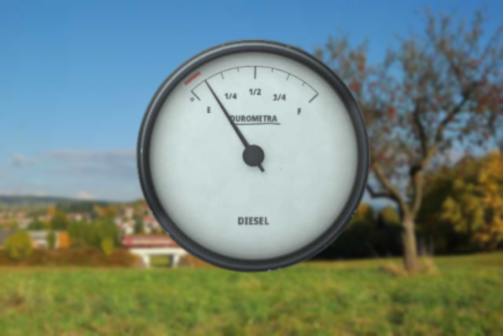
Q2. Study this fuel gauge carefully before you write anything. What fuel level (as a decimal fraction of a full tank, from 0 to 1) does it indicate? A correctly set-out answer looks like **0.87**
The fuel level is **0.125**
